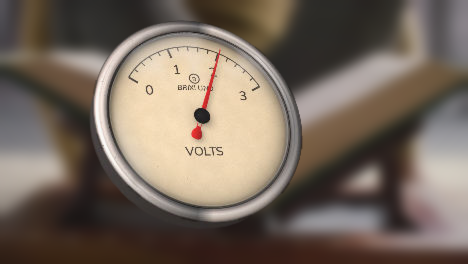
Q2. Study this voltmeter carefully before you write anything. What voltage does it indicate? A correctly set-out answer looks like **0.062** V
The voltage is **2** V
